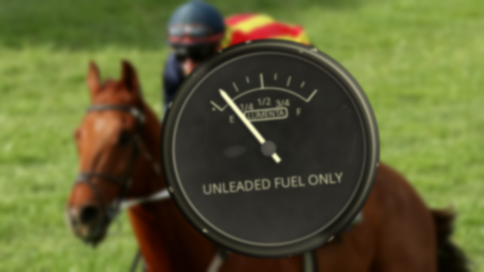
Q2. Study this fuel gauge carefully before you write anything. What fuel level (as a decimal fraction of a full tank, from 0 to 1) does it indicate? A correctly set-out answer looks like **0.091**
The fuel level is **0.125**
